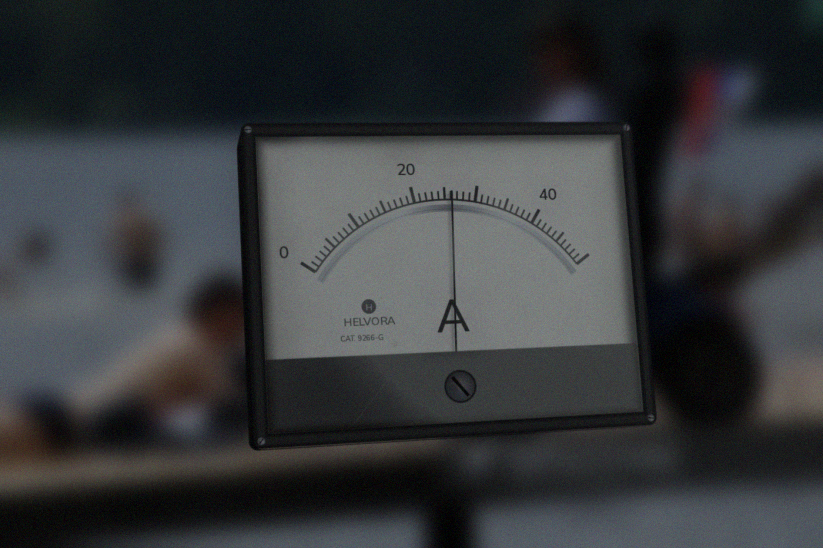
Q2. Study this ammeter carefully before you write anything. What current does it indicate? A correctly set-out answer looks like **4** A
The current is **26** A
